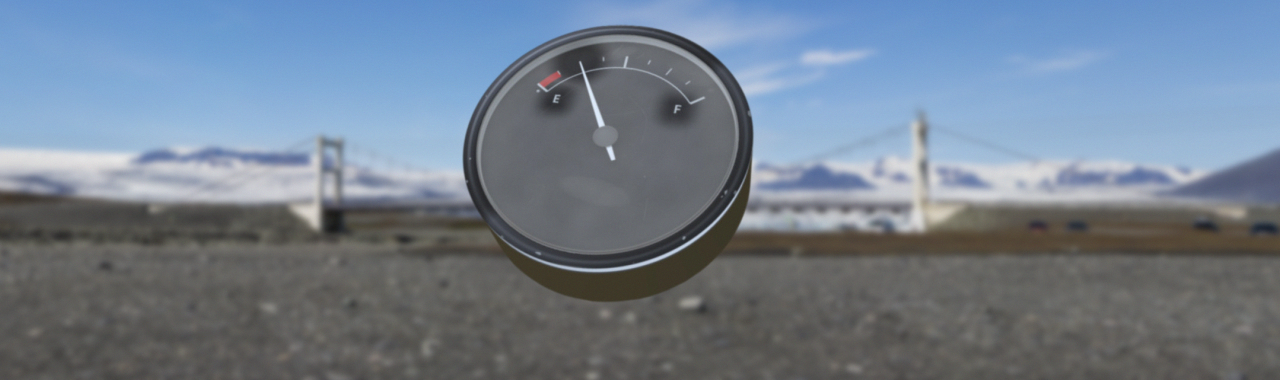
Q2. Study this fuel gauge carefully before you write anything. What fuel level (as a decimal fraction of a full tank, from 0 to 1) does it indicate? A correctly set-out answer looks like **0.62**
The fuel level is **0.25**
